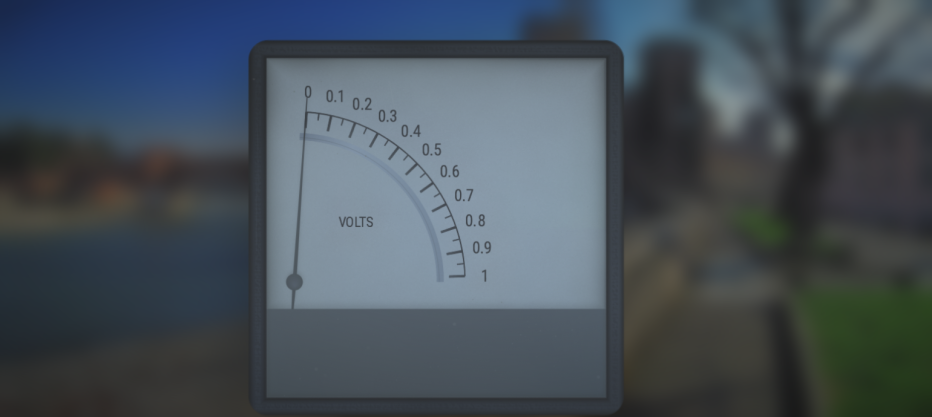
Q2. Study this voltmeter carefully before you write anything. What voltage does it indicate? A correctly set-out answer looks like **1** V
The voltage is **0** V
